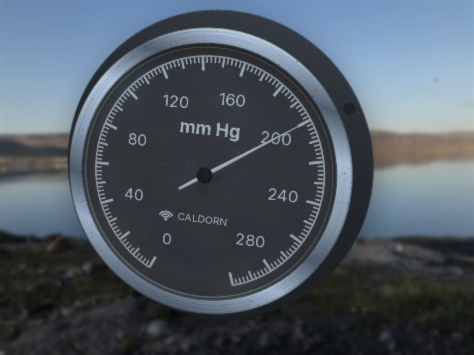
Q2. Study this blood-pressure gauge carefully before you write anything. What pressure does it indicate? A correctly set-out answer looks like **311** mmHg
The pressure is **200** mmHg
